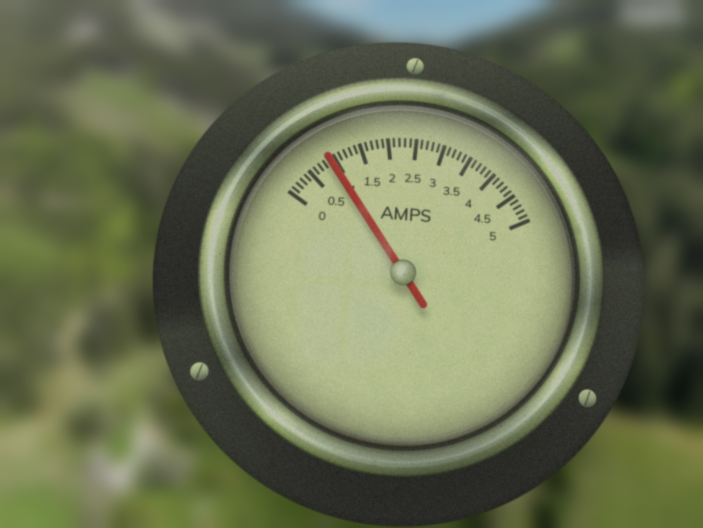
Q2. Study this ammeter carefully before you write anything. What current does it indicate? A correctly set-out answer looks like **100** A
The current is **0.9** A
